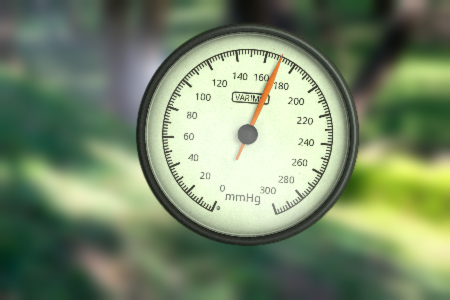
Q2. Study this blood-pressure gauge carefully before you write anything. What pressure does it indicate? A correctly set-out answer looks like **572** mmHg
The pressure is **170** mmHg
